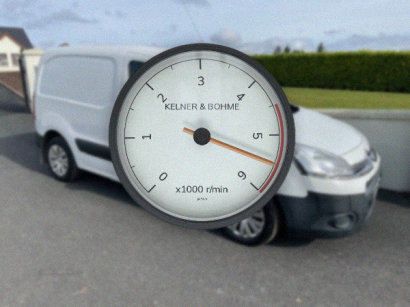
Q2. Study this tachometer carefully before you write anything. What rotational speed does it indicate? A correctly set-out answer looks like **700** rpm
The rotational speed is **5500** rpm
